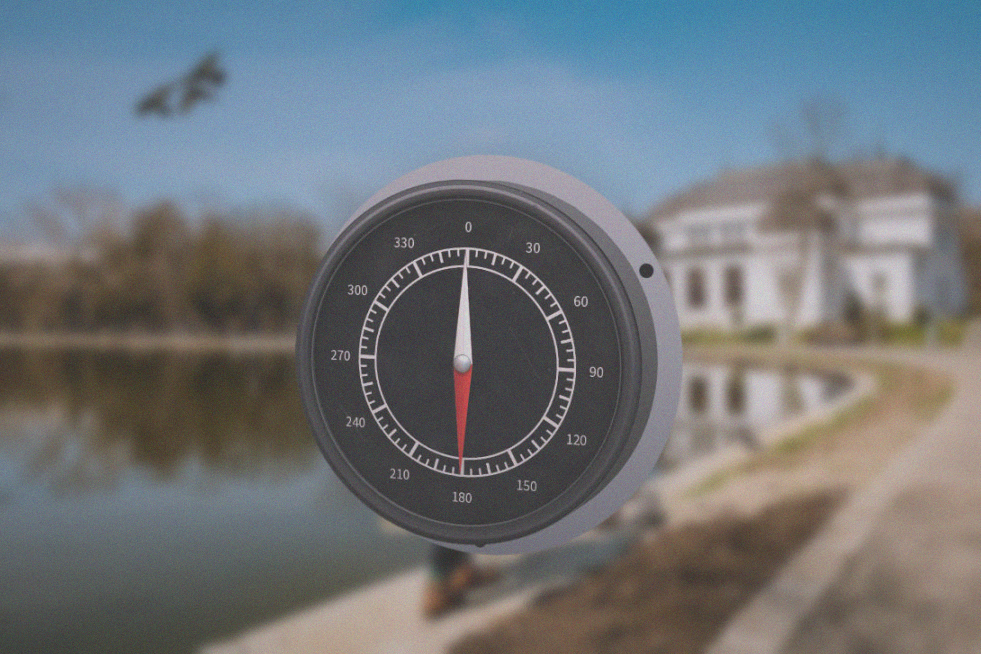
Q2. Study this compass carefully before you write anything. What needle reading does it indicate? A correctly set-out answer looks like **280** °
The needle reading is **180** °
